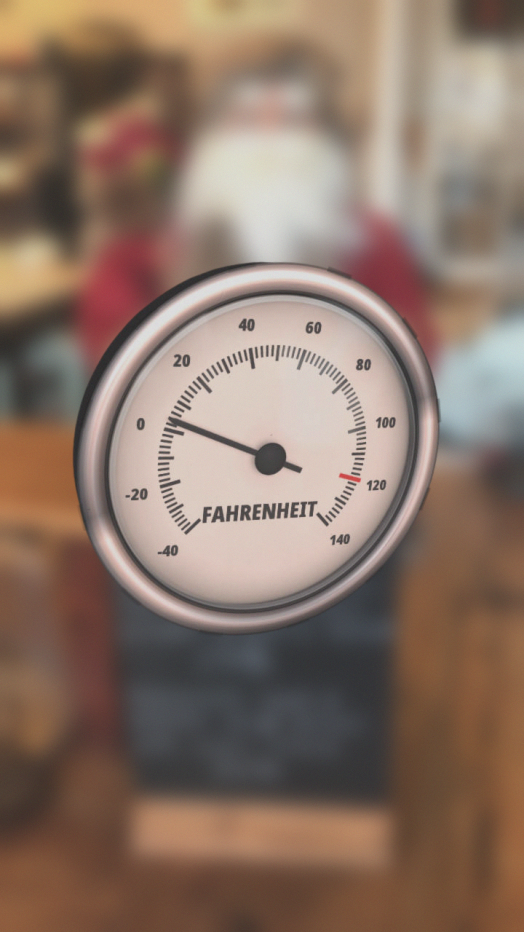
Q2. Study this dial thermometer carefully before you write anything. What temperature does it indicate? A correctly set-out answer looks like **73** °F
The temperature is **4** °F
